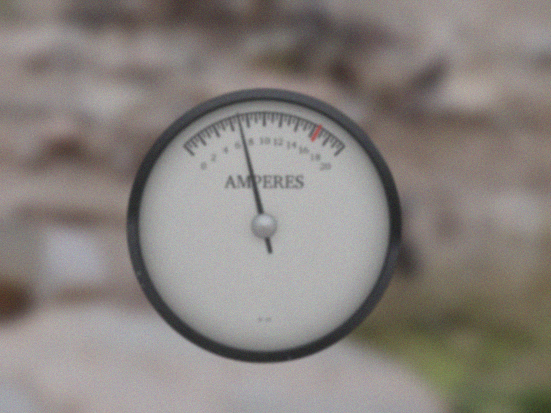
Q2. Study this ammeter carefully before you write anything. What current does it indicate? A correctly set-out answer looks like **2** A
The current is **7** A
